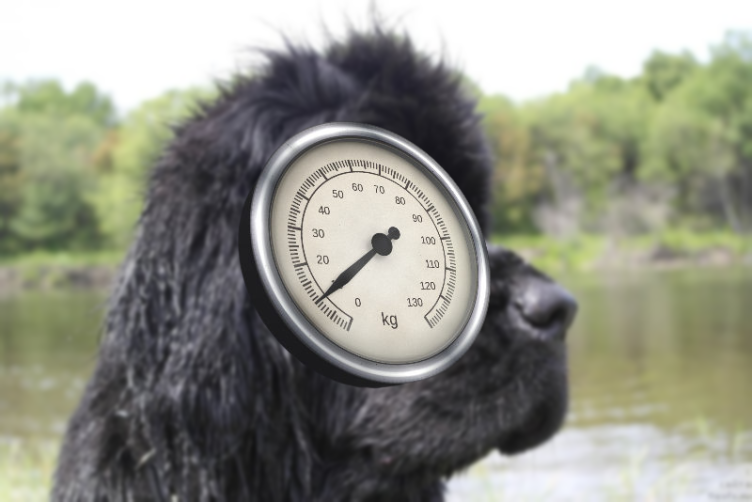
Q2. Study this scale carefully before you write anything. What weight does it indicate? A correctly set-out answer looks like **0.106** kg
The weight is **10** kg
